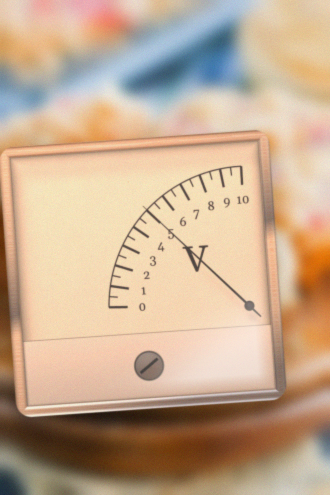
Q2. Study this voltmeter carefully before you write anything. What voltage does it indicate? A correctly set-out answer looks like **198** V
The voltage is **5** V
